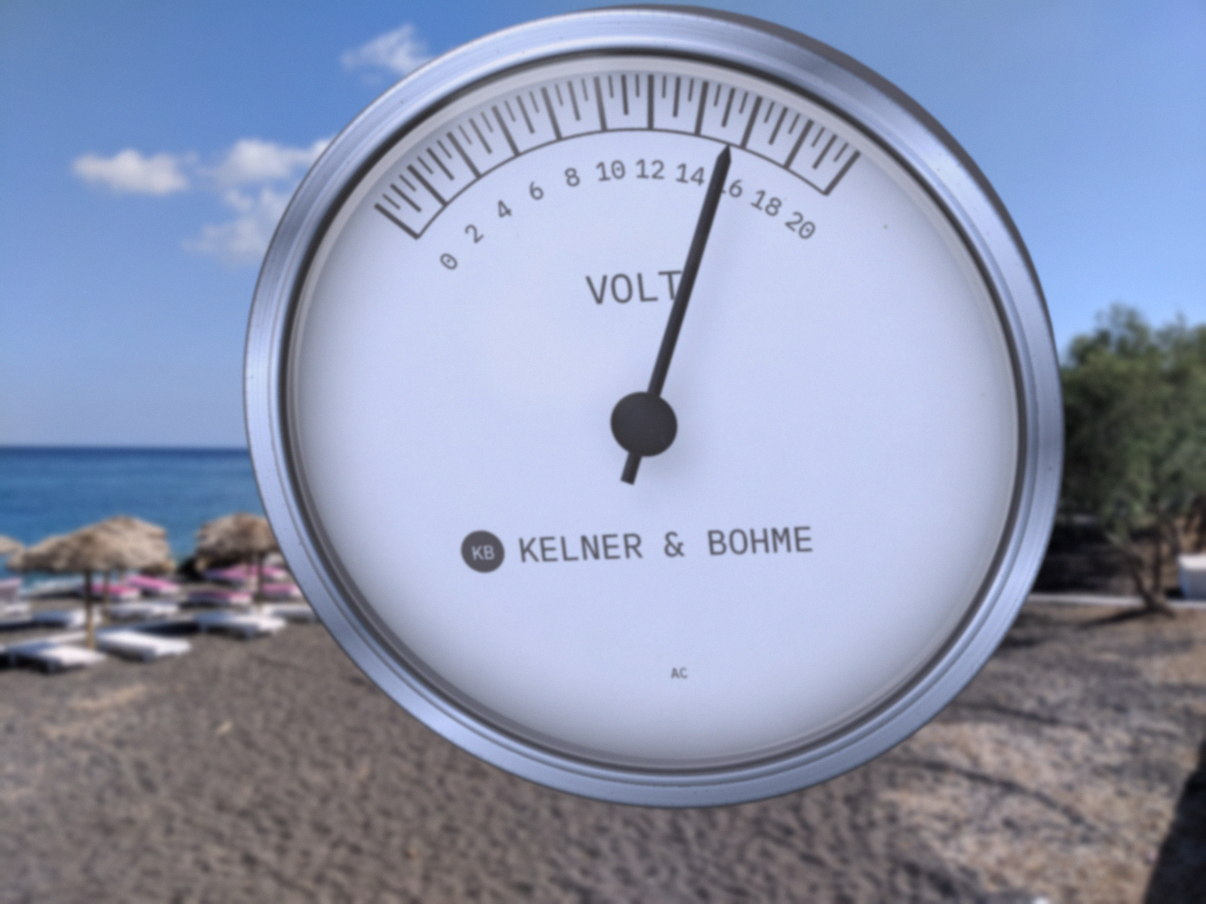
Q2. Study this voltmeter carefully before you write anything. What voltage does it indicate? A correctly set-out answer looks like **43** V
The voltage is **15.5** V
